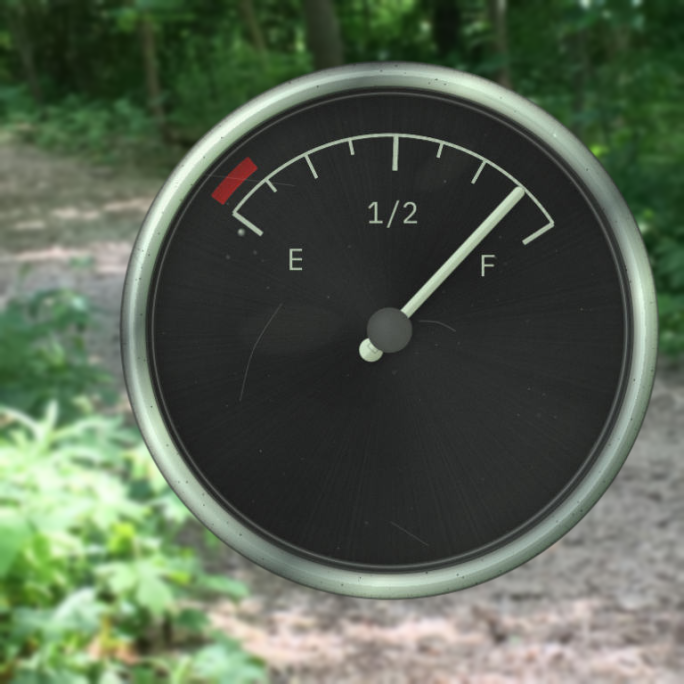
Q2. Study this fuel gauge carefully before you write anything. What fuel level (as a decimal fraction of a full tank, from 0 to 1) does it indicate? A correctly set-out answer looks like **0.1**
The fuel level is **0.875**
